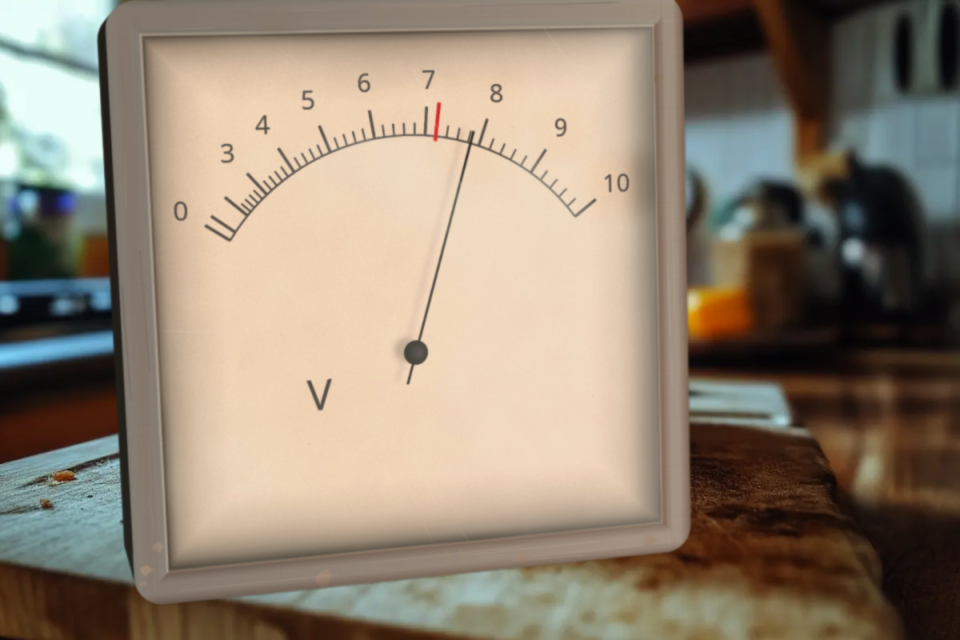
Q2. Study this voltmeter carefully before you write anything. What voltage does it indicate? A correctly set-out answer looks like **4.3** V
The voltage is **7.8** V
